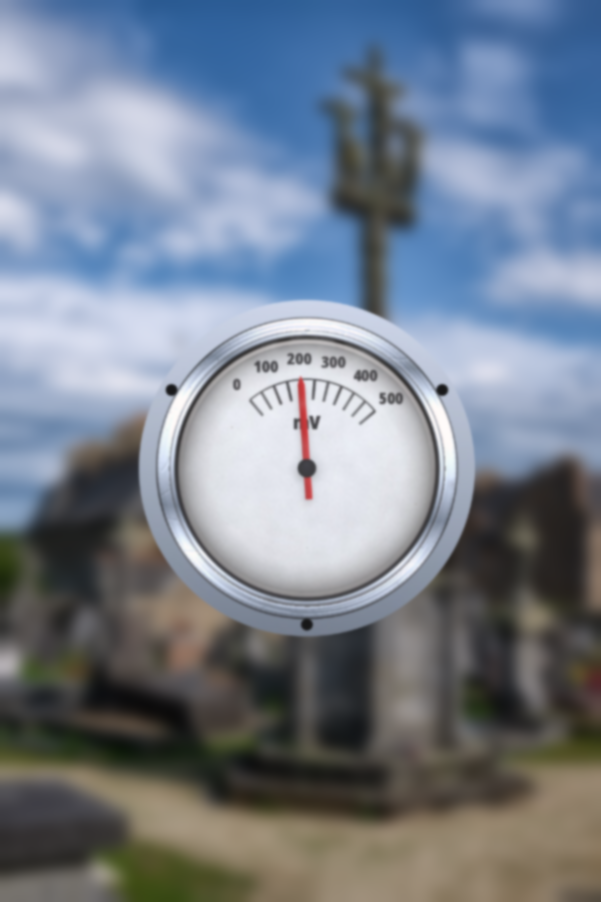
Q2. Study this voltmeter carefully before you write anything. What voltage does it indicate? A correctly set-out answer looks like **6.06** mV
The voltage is **200** mV
